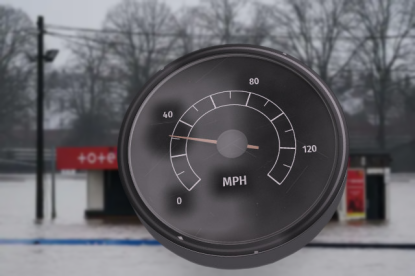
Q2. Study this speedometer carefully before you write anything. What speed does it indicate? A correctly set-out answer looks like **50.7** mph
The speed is **30** mph
